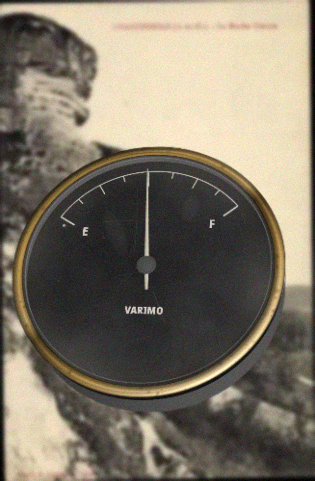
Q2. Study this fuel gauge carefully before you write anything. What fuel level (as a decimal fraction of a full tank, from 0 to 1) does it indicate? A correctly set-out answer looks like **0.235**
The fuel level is **0.5**
